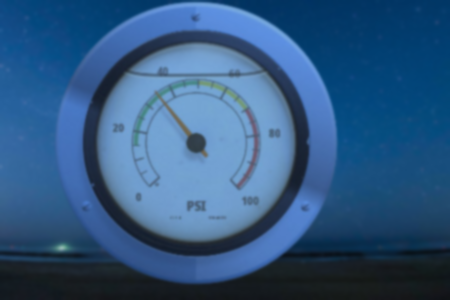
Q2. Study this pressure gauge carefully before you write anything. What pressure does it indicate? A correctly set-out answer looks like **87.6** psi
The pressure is **35** psi
